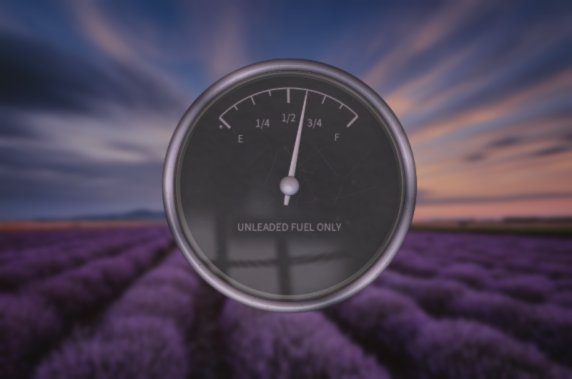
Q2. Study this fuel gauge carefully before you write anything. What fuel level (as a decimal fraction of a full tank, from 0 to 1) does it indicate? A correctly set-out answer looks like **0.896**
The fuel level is **0.625**
